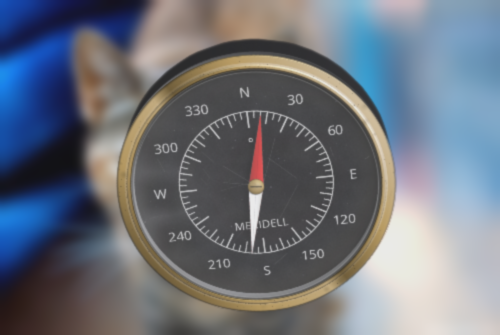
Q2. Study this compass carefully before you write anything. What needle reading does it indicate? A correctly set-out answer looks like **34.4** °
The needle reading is **10** °
